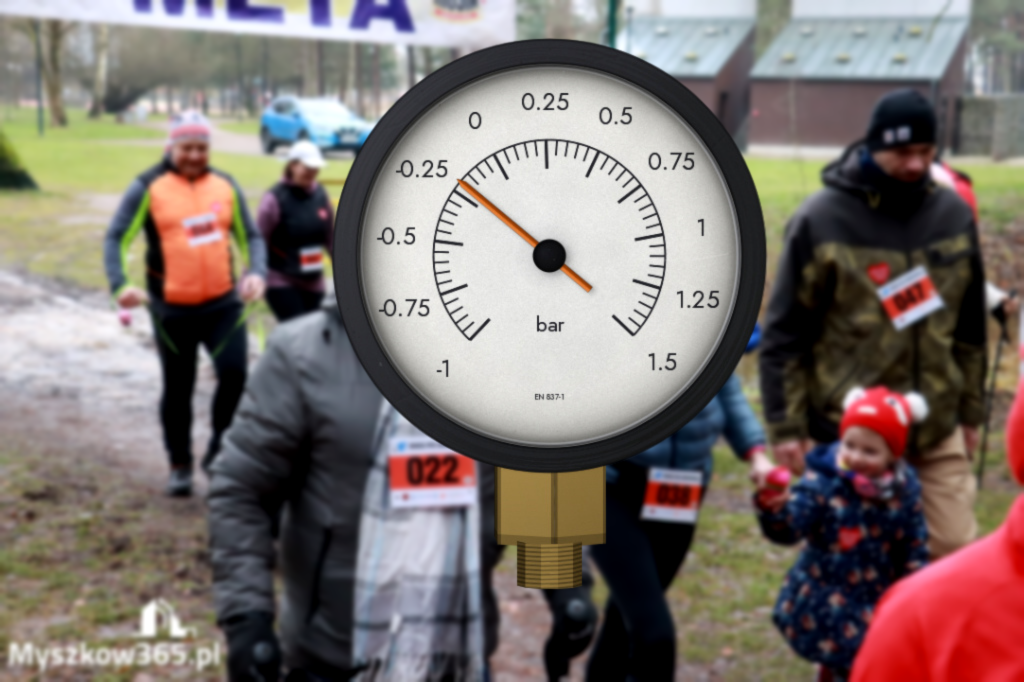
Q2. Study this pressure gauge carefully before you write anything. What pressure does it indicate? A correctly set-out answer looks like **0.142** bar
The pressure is **-0.2** bar
